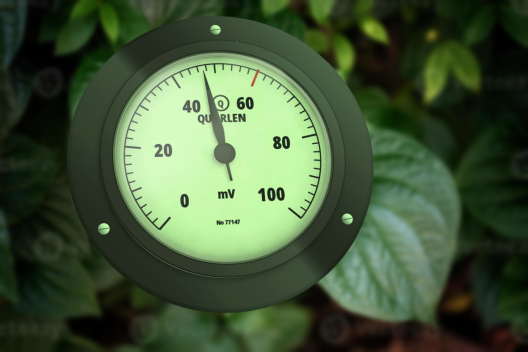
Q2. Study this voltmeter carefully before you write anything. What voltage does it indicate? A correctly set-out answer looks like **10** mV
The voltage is **47** mV
